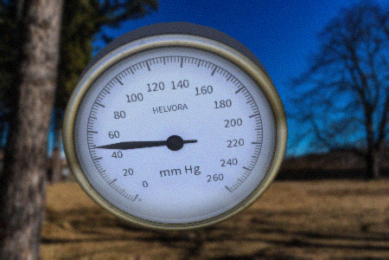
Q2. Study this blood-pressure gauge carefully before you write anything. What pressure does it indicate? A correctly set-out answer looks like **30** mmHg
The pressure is **50** mmHg
